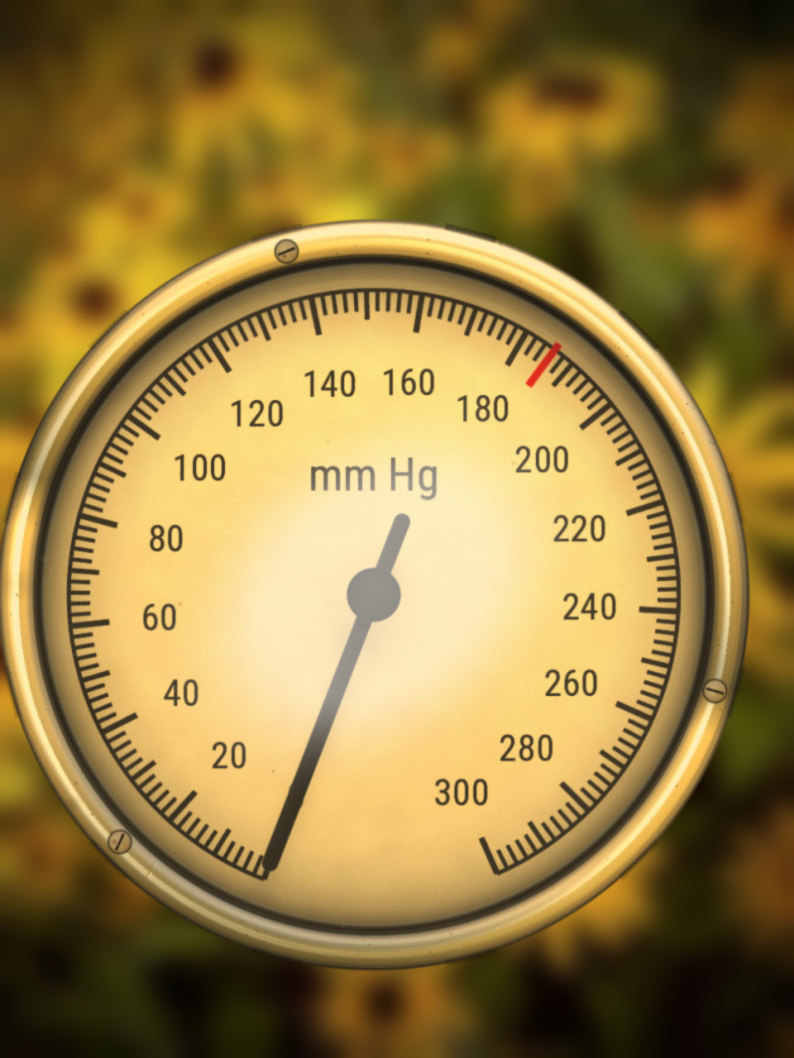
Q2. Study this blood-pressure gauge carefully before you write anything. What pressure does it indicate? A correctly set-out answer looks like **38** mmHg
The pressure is **0** mmHg
